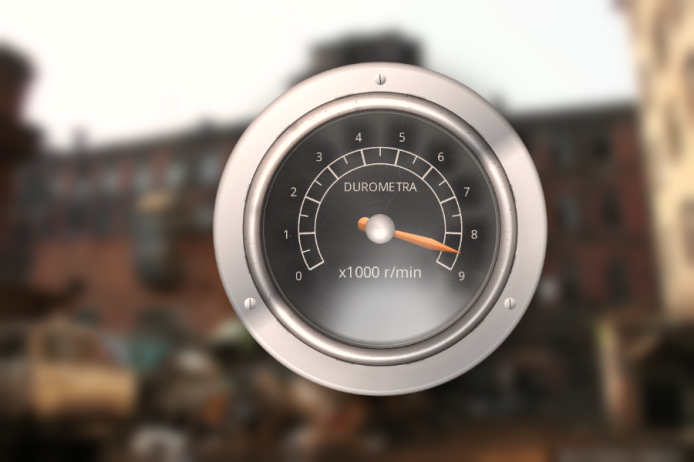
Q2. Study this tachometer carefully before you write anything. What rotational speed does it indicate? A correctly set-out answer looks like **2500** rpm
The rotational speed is **8500** rpm
